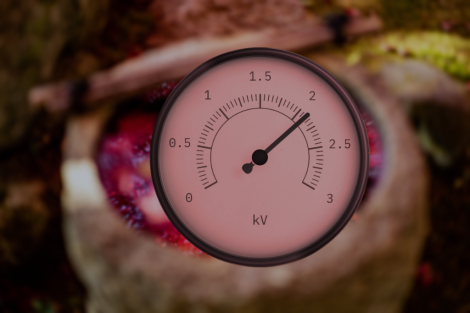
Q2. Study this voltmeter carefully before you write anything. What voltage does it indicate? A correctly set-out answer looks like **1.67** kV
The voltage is **2.1** kV
